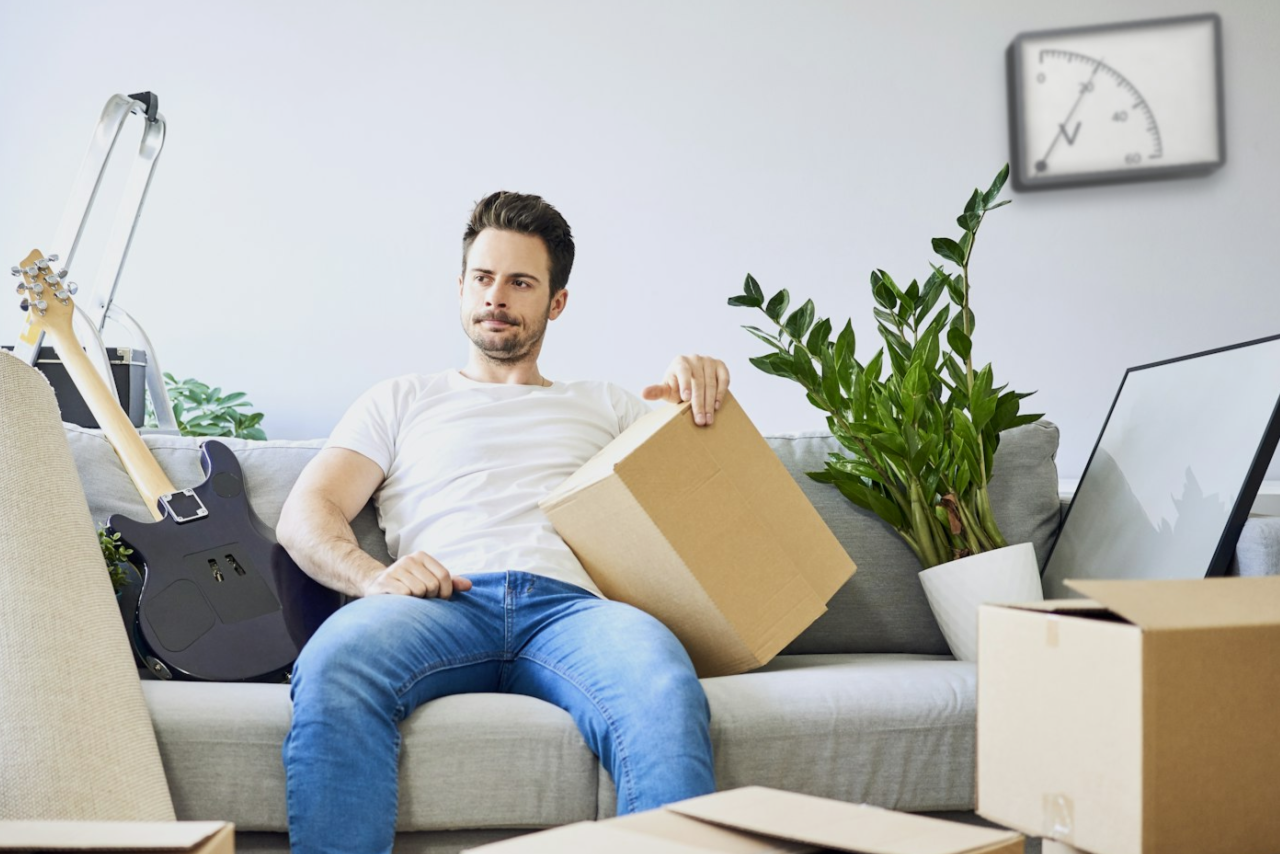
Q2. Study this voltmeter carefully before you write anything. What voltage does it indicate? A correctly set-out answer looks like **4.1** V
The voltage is **20** V
